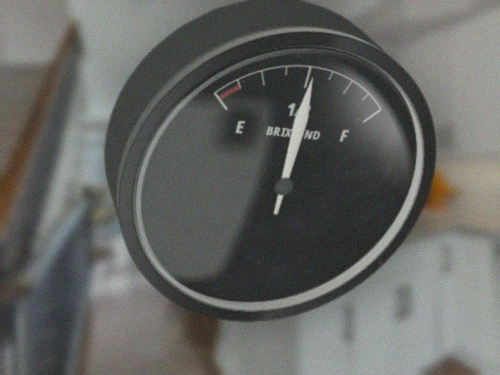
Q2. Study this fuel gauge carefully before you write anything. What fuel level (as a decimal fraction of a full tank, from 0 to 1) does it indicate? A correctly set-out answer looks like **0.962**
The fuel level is **0.5**
